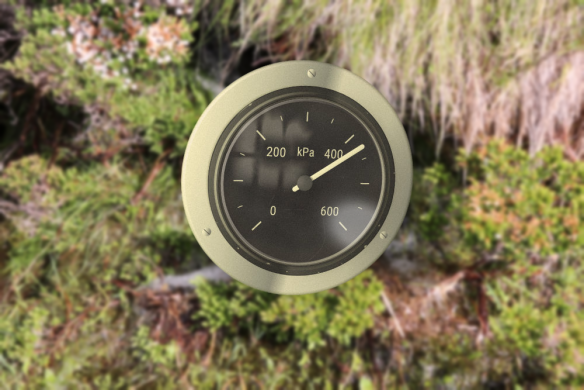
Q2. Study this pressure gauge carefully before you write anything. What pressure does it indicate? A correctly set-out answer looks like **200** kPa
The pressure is **425** kPa
